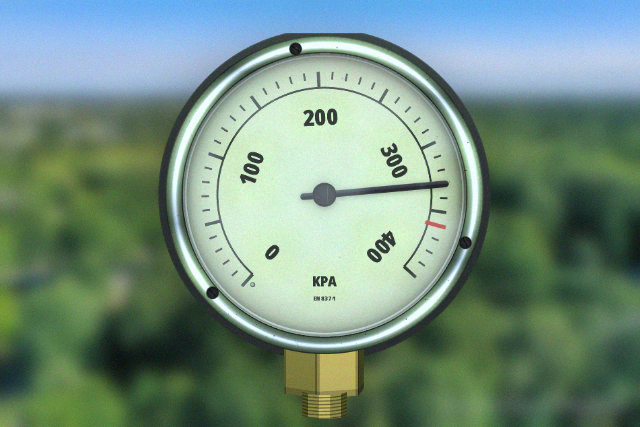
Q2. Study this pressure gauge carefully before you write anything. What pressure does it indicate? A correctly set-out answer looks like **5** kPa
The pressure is **330** kPa
